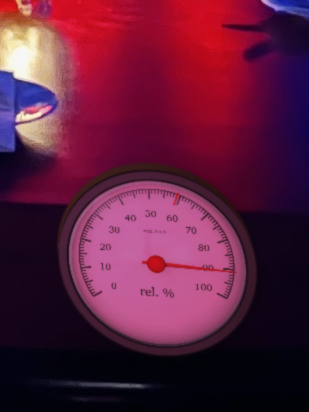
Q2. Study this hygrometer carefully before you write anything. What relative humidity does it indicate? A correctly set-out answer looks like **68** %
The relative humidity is **90** %
